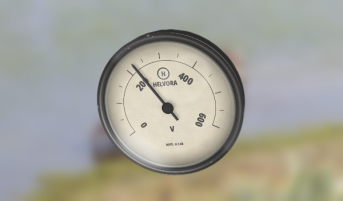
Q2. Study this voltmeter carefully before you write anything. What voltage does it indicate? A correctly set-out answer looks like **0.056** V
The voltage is **225** V
